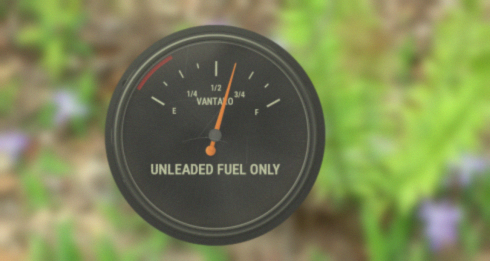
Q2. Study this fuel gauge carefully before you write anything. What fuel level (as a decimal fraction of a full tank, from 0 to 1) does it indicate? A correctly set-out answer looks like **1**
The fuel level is **0.625**
